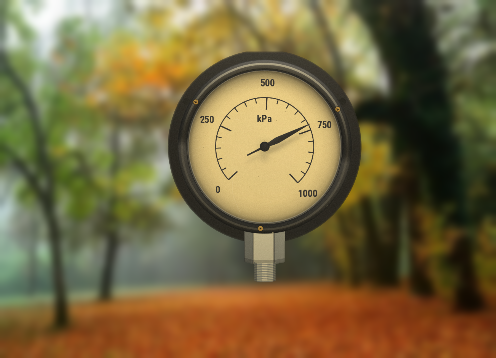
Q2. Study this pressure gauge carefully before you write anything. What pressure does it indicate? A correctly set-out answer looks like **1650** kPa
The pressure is **725** kPa
